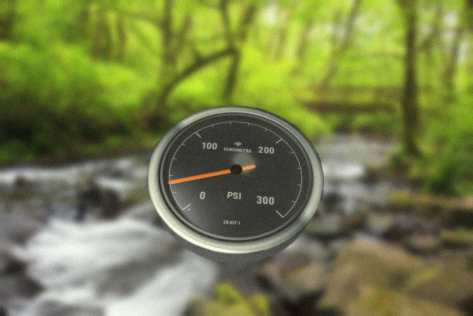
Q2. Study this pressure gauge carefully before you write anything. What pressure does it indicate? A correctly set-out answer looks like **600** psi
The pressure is **30** psi
